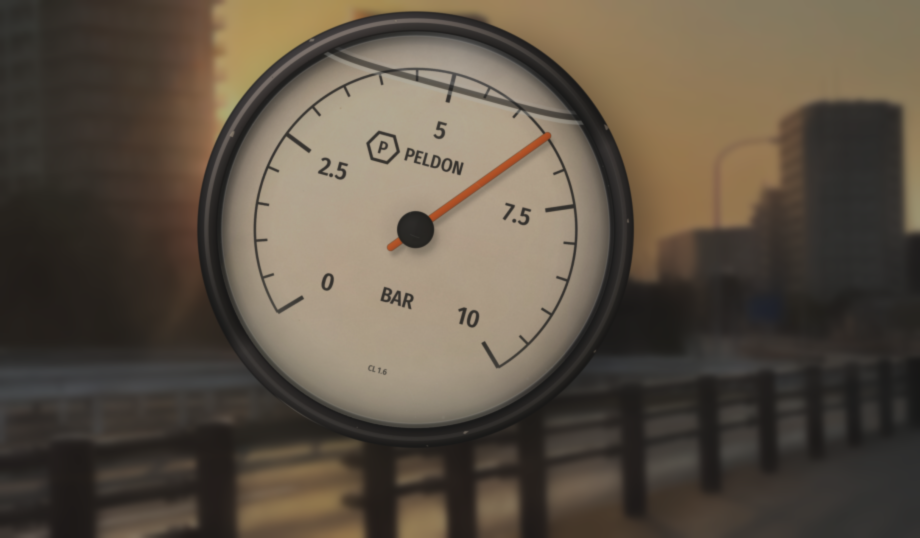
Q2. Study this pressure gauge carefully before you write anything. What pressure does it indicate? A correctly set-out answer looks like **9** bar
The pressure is **6.5** bar
